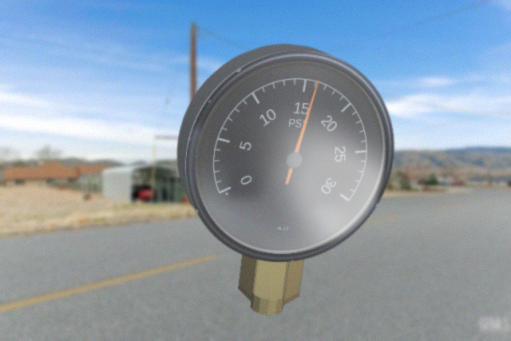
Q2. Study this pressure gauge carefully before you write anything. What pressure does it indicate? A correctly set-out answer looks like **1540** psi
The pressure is **16** psi
